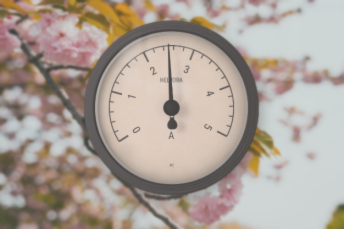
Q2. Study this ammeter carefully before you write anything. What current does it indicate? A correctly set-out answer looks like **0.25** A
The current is **2.5** A
